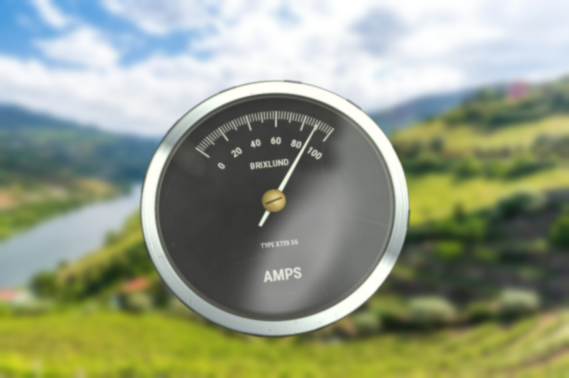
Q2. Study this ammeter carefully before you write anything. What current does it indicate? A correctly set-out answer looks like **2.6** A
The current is **90** A
